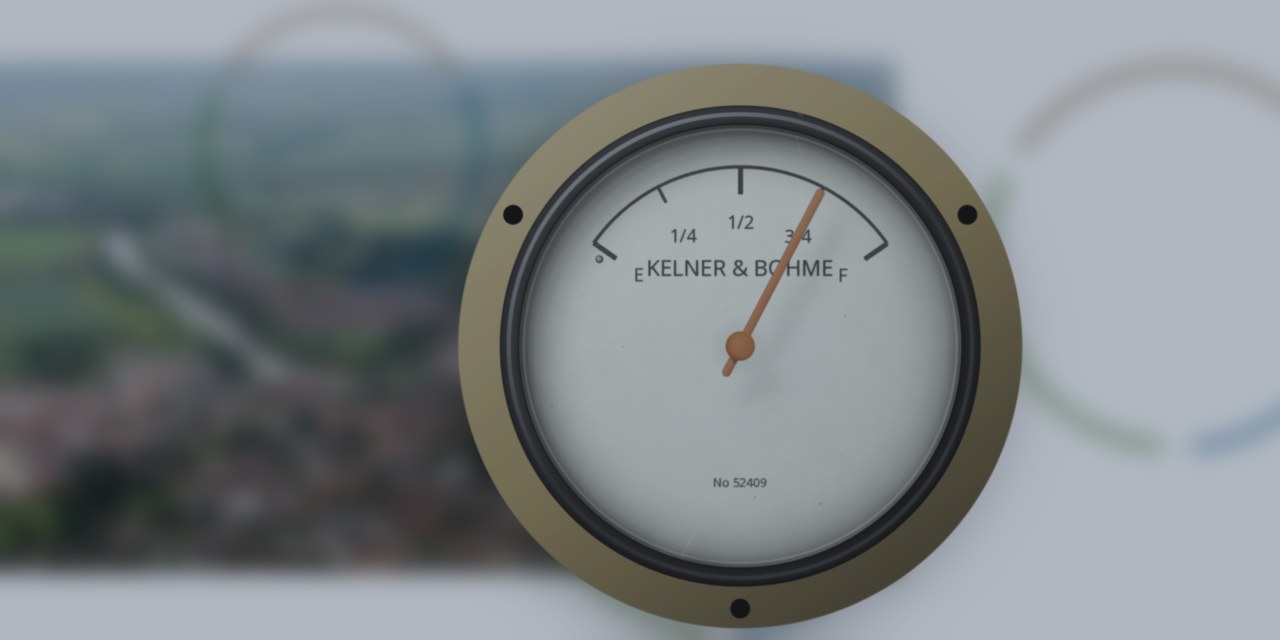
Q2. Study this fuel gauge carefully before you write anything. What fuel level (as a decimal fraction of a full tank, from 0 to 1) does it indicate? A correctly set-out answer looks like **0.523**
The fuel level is **0.75**
